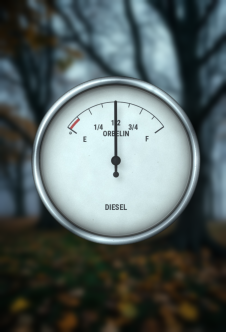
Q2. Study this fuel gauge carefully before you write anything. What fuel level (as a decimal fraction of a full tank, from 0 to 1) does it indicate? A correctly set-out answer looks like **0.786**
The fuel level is **0.5**
